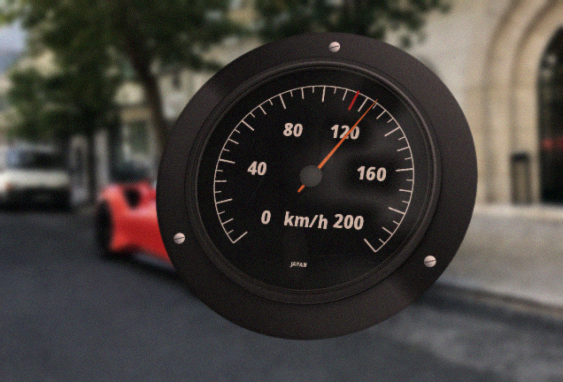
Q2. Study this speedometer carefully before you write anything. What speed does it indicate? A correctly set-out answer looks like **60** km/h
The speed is **125** km/h
